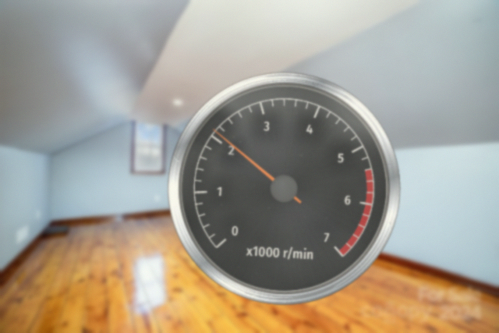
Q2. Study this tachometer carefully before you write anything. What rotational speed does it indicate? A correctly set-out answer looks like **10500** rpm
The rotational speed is **2100** rpm
